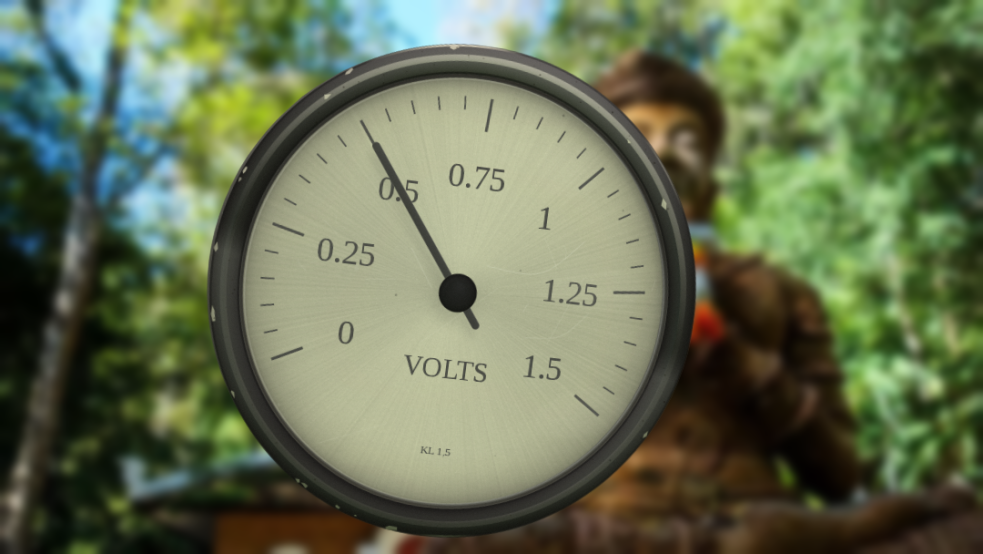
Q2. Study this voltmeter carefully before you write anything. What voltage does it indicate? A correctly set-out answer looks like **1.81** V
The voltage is **0.5** V
